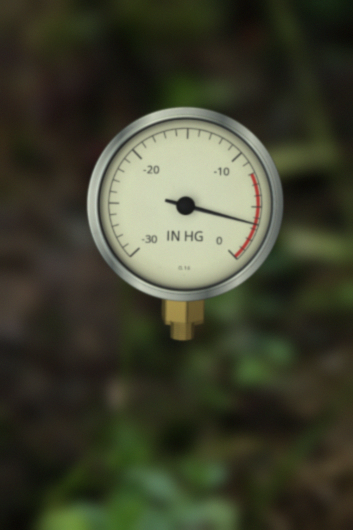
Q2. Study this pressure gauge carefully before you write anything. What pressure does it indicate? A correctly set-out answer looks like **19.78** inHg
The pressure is **-3.5** inHg
